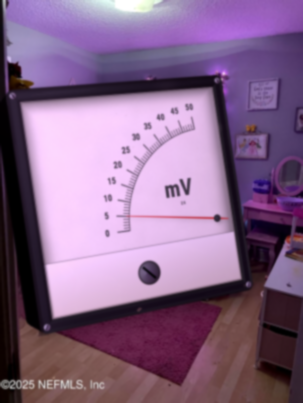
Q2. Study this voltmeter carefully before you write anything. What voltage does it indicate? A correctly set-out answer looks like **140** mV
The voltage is **5** mV
